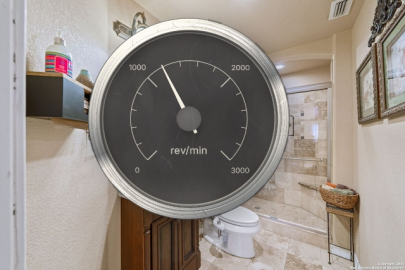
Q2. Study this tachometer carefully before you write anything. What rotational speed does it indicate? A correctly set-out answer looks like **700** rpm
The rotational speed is **1200** rpm
